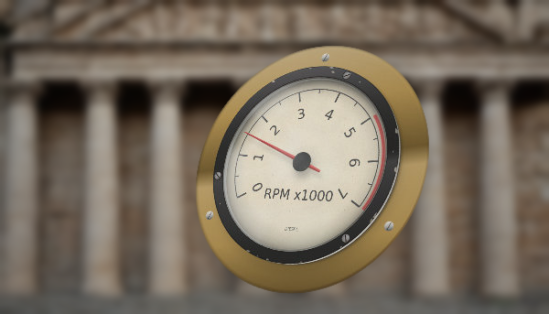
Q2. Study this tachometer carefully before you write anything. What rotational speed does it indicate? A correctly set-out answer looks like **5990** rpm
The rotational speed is **1500** rpm
